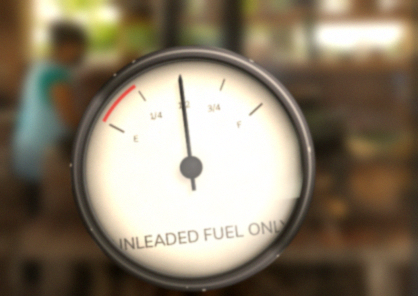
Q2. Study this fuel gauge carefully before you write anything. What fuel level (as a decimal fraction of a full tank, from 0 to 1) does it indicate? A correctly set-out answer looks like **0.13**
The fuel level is **0.5**
